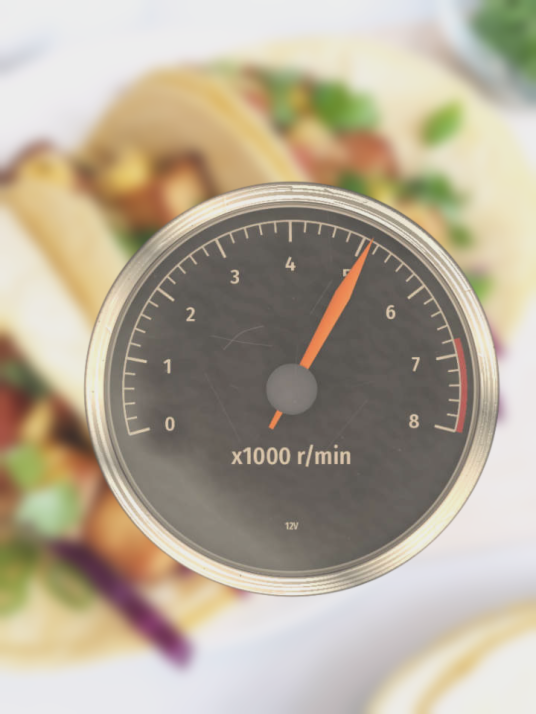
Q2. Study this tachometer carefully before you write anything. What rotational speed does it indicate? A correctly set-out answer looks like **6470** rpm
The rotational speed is **5100** rpm
